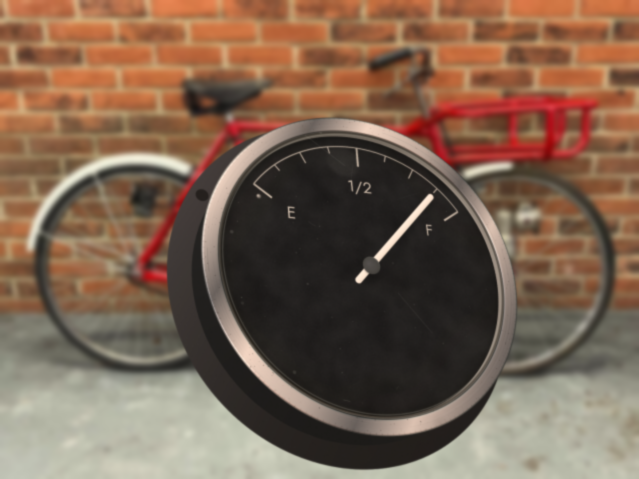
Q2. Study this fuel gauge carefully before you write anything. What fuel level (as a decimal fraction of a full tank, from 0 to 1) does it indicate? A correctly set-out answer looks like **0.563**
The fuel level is **0.875**
